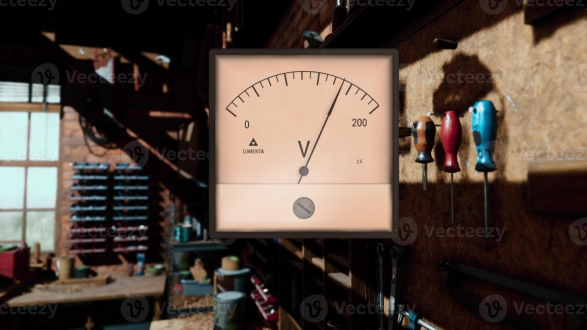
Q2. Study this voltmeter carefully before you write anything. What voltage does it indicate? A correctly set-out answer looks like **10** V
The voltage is **150** V
